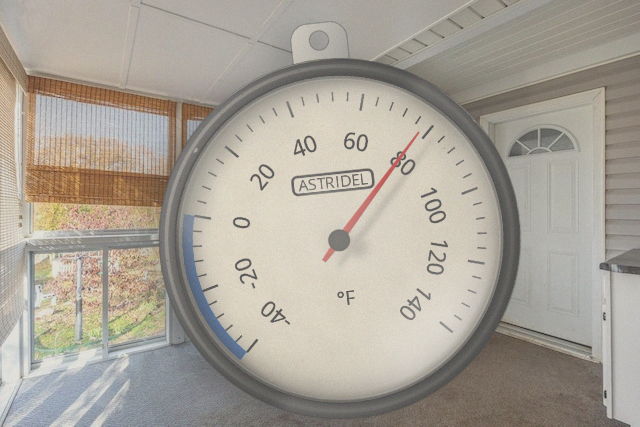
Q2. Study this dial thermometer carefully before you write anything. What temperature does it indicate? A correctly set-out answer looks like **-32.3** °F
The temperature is **78** °F
